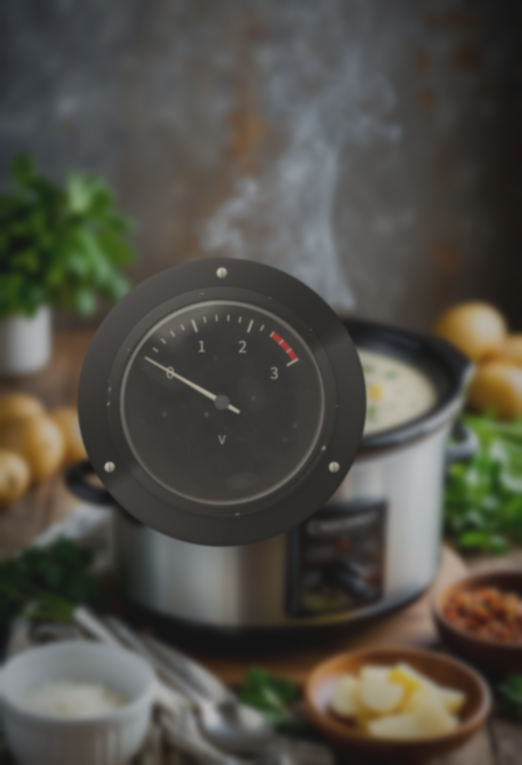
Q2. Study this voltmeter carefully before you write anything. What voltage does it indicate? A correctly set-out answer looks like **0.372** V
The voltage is **0** V
